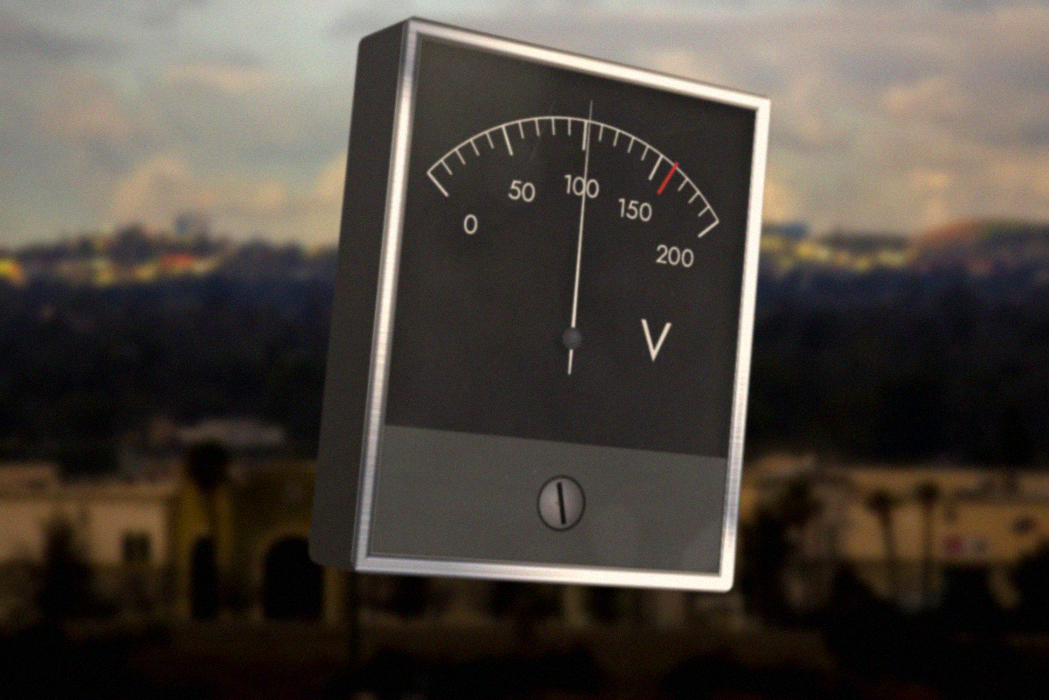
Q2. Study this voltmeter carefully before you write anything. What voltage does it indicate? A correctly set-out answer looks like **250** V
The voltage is **100** V
